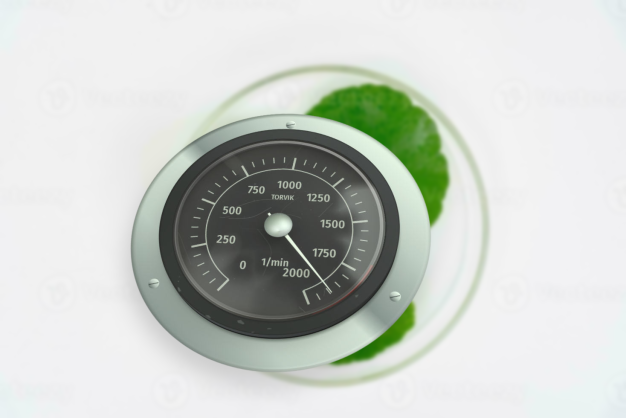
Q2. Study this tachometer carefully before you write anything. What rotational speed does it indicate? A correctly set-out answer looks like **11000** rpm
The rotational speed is **1900** rpm
